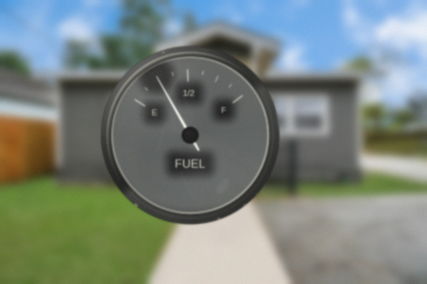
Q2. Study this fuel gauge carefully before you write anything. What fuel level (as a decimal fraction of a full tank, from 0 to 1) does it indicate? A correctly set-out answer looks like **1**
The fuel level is **0.25**
